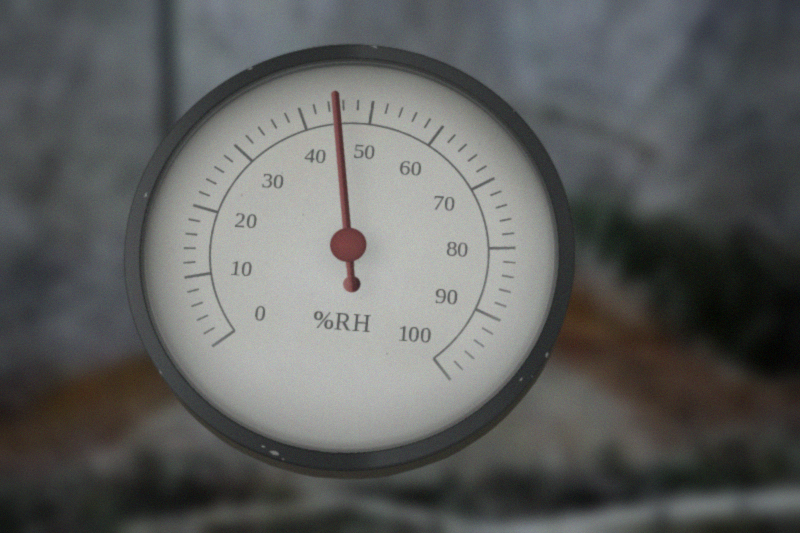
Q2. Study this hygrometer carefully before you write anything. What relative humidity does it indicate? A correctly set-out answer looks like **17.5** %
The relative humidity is **45** %
